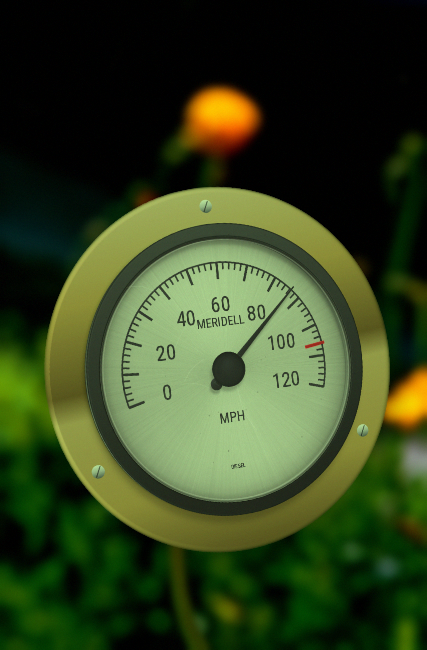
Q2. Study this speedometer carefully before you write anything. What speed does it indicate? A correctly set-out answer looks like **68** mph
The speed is **86** mph
